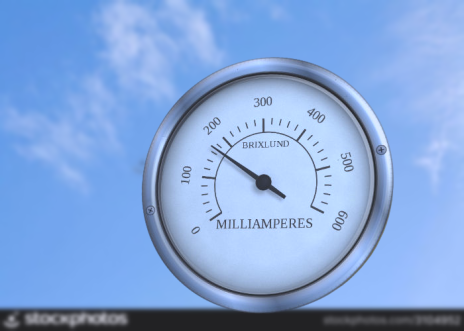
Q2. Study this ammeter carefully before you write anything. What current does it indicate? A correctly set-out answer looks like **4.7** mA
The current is **170** mA
